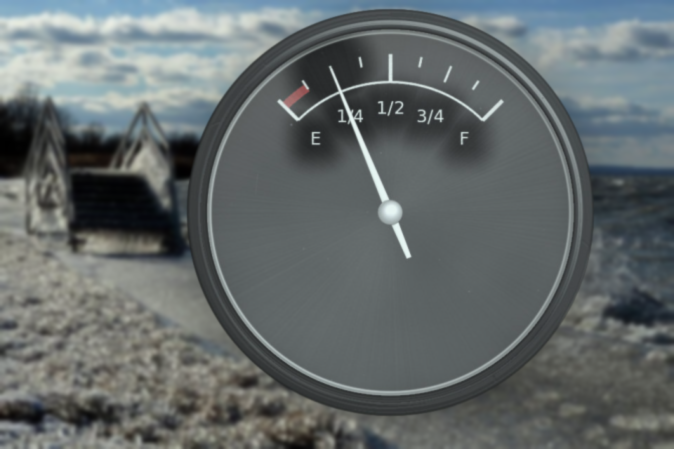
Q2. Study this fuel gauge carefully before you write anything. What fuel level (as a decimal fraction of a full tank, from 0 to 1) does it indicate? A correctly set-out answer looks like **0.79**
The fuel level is **0.25**
